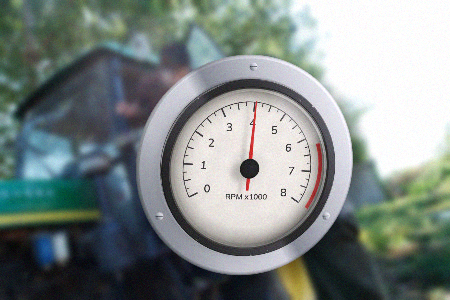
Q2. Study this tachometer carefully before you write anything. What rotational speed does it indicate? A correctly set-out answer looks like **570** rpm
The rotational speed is **4000** rpm
